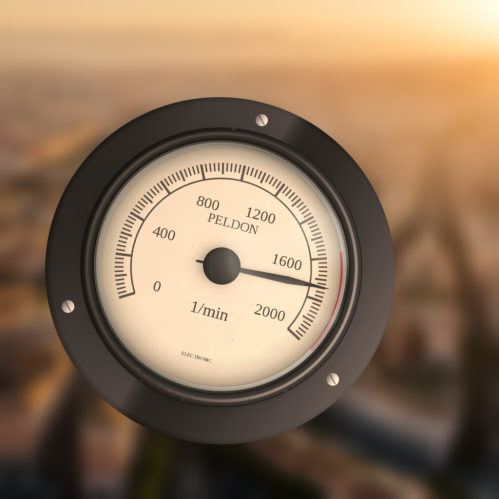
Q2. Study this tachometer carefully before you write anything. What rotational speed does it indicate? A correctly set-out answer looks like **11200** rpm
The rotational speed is **1740** rpm
